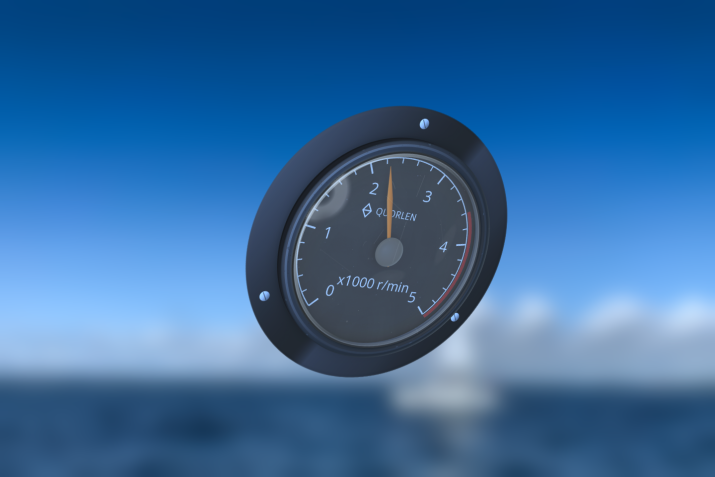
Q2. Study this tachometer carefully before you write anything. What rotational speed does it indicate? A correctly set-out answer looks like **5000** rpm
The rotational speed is **2200** rpm
